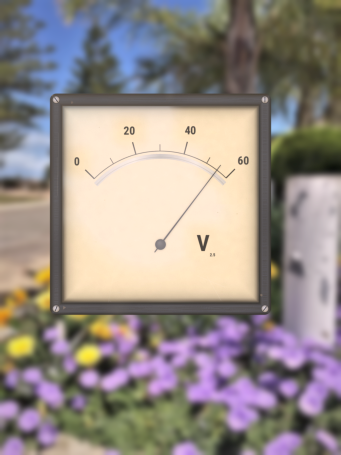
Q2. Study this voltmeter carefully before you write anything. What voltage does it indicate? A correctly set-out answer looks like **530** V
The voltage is **55** V
